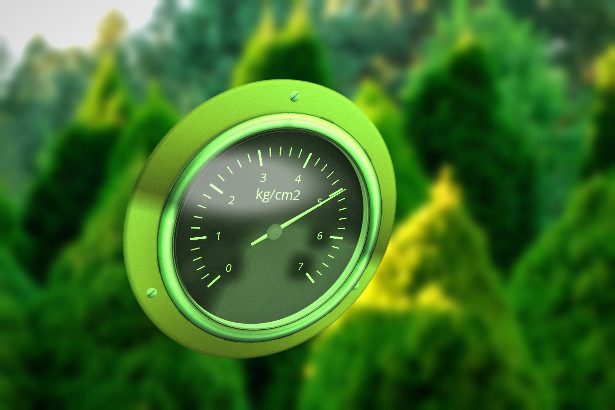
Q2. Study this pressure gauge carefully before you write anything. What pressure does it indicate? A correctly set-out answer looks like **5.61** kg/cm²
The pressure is **5** kg/cm²
